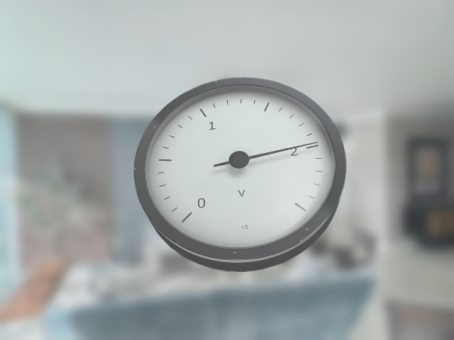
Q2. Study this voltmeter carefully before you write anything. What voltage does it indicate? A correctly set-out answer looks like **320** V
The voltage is **2** V
